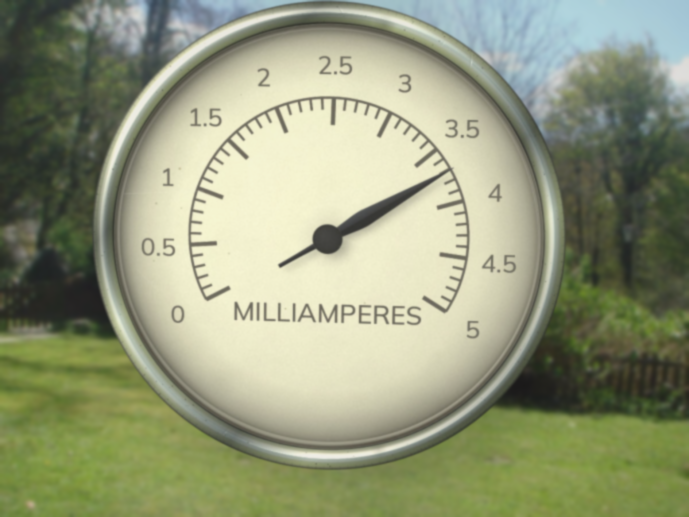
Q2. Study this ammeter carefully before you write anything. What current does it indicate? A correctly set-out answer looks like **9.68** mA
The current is **3.7** mA
